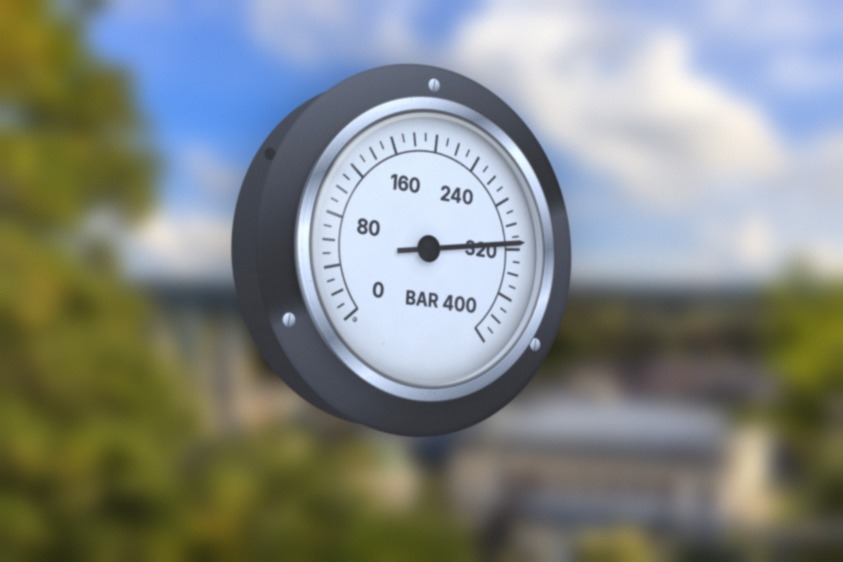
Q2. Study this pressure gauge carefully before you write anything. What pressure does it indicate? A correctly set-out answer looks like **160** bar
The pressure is **315** bar
